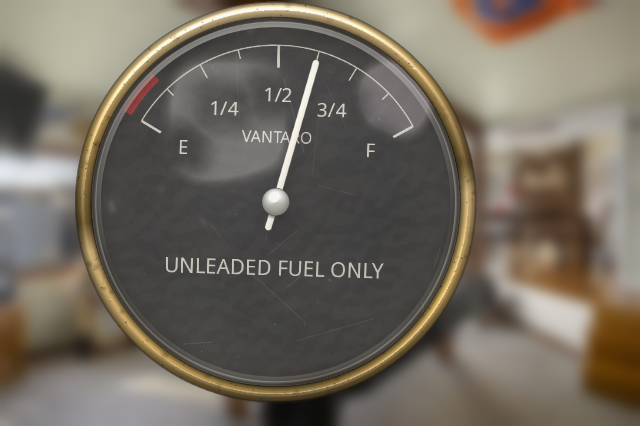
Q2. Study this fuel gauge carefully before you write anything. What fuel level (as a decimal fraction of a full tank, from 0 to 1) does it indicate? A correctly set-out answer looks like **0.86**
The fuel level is **0.625**
